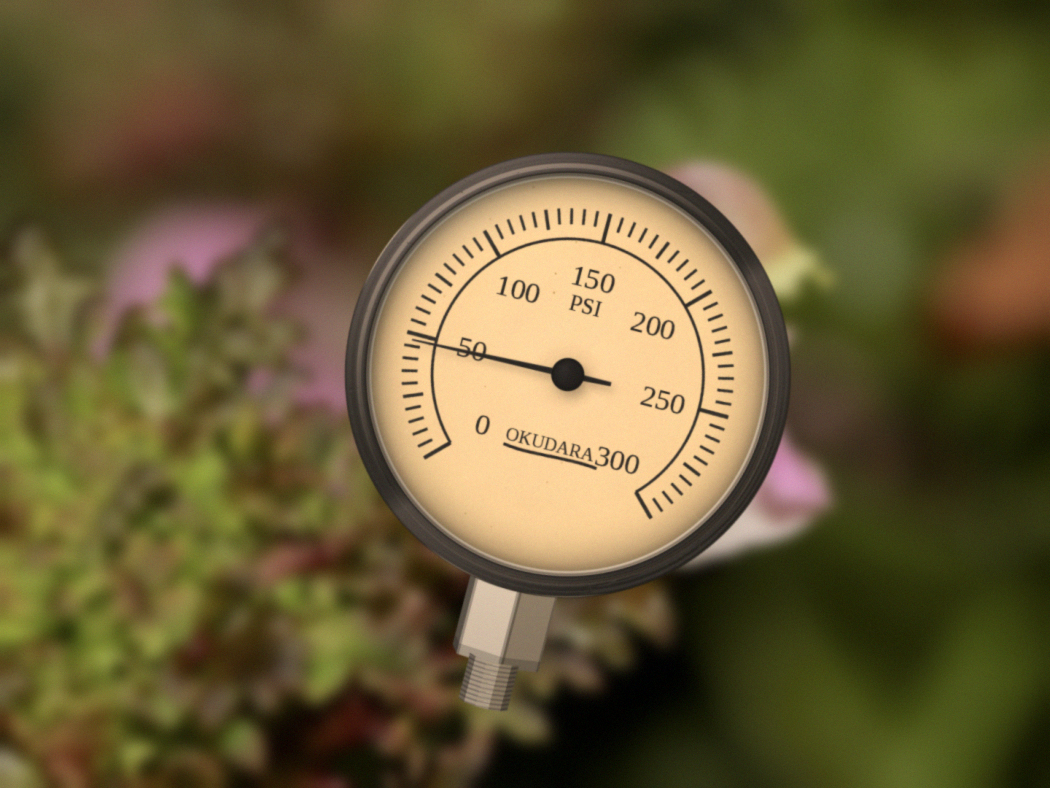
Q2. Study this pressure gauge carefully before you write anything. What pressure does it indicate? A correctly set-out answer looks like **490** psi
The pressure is **47.5** psi
